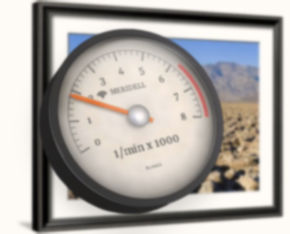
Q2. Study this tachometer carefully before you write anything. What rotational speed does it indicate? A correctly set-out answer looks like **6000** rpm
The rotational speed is **1800** rpm
